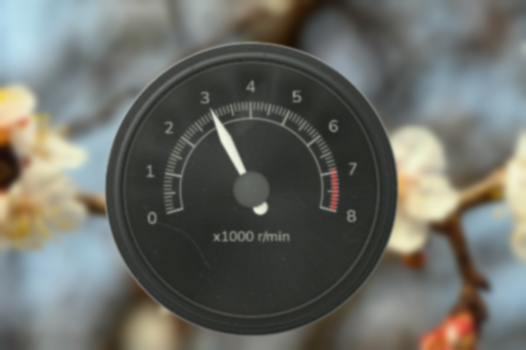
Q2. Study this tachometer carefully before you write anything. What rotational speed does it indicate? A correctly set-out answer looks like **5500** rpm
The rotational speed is **3000** rpm
